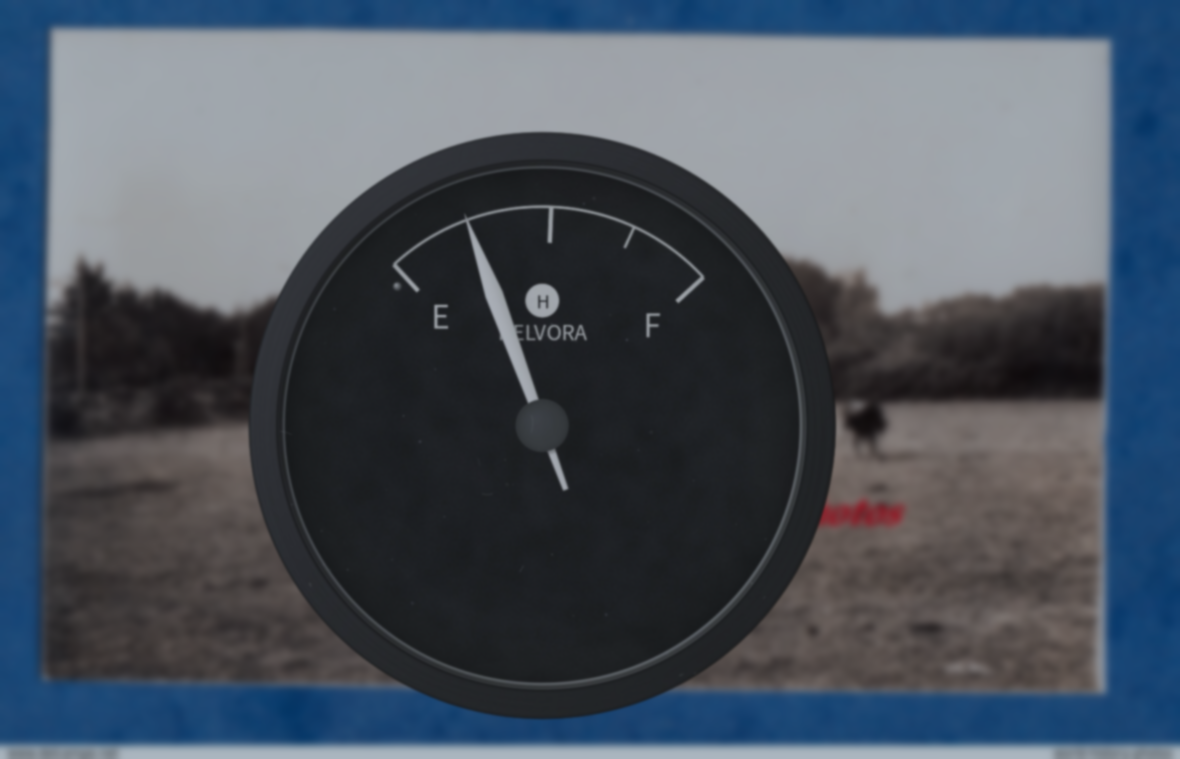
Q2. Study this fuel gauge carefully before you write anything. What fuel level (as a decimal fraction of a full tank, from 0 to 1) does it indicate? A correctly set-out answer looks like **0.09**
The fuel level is **0.25**
